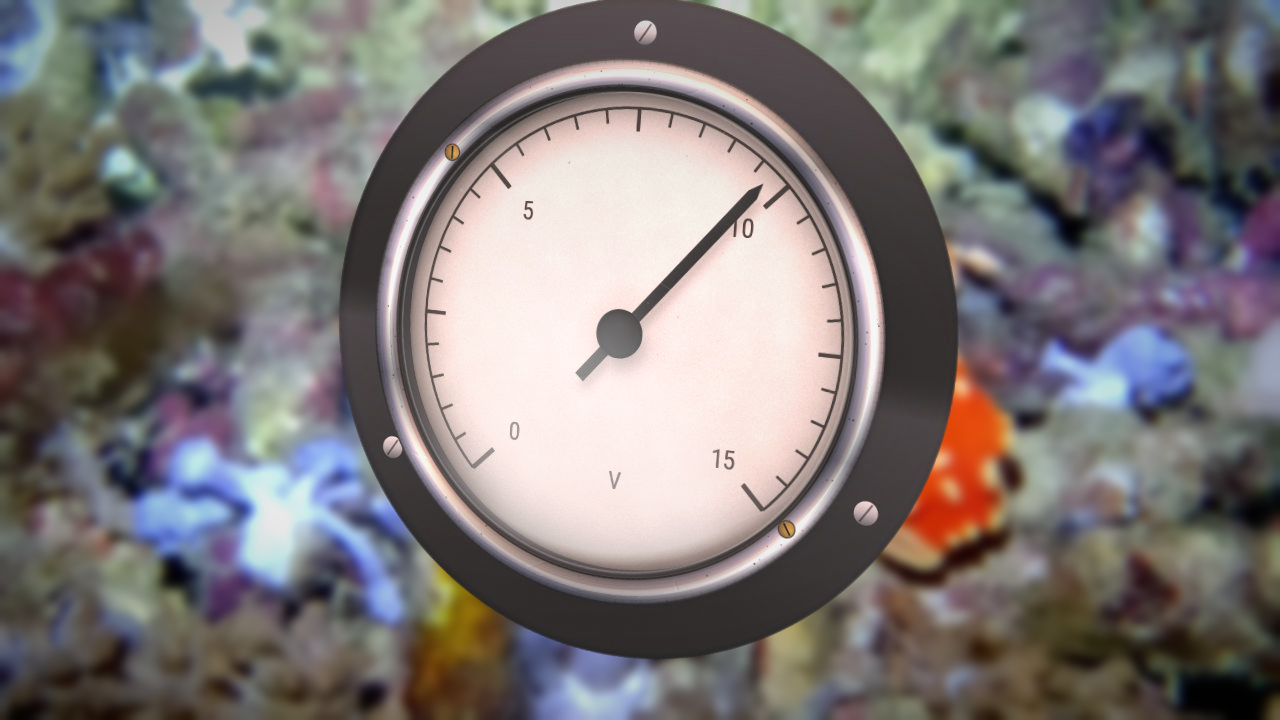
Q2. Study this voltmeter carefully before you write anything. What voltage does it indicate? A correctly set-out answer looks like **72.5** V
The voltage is **9.75** V
